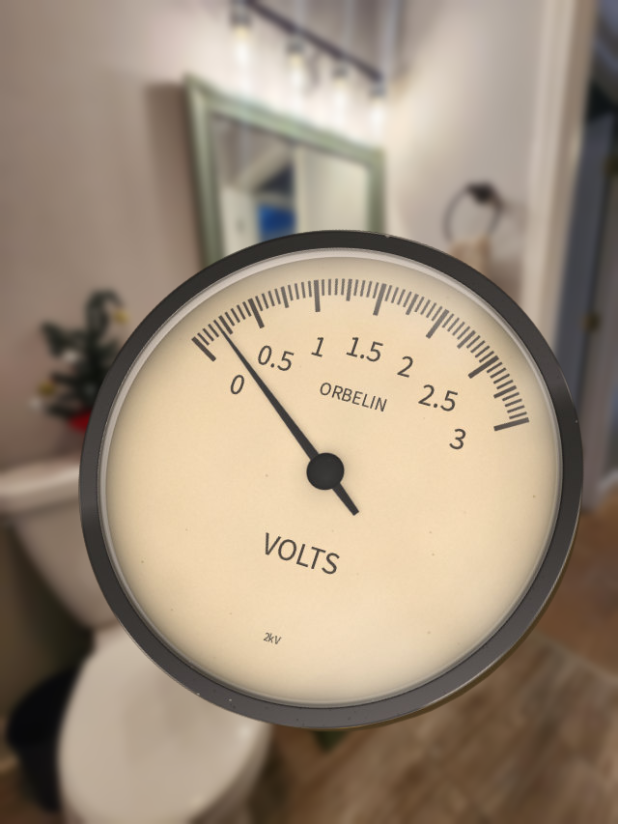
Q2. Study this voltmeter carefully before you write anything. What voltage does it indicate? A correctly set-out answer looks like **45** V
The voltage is **0.2** V
